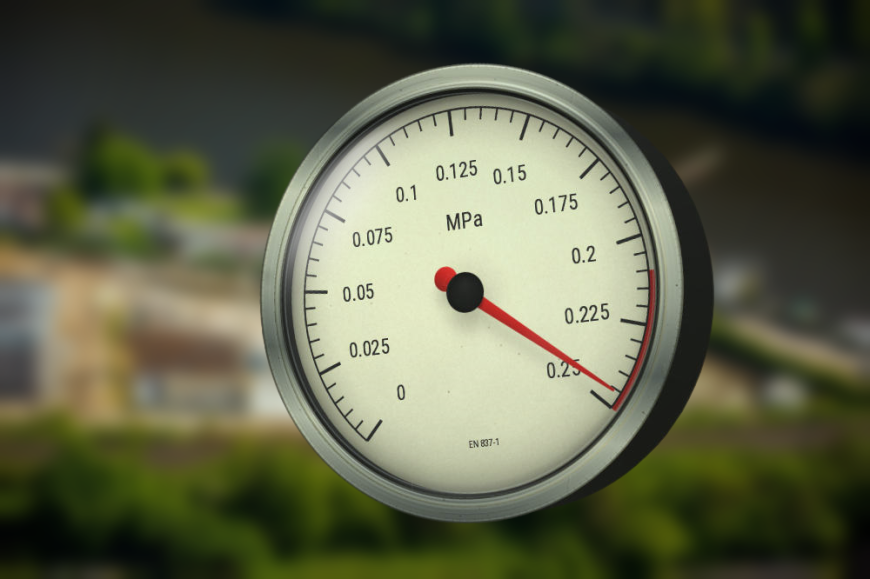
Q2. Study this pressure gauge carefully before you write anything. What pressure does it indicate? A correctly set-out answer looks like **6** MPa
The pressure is **0.245** MPa
